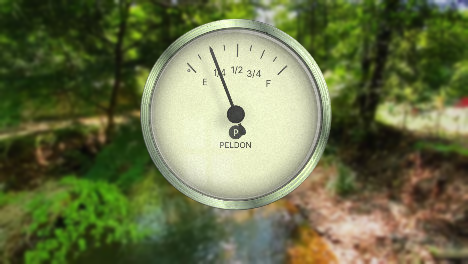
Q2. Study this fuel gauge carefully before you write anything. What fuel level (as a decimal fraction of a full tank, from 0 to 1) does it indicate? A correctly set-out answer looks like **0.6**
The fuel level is **0.25**
